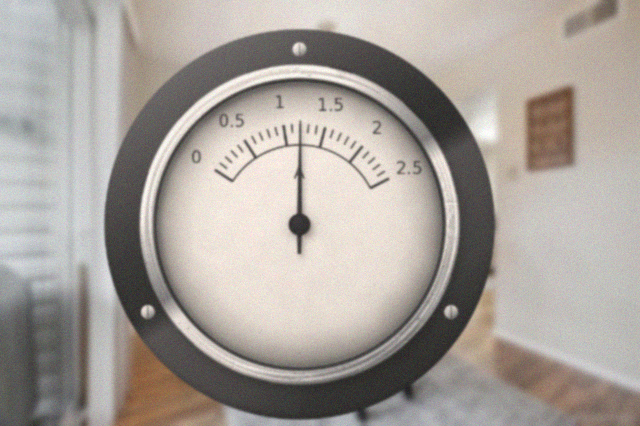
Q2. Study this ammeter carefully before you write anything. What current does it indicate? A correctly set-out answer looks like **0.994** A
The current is **1.2** A
